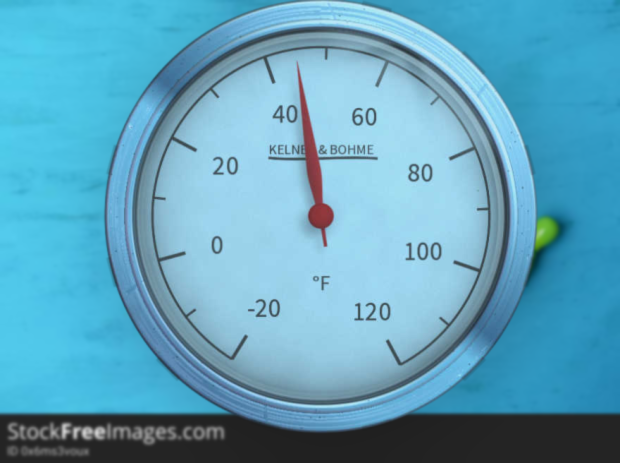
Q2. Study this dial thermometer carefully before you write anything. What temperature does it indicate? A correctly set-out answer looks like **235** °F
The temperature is **45** °F
